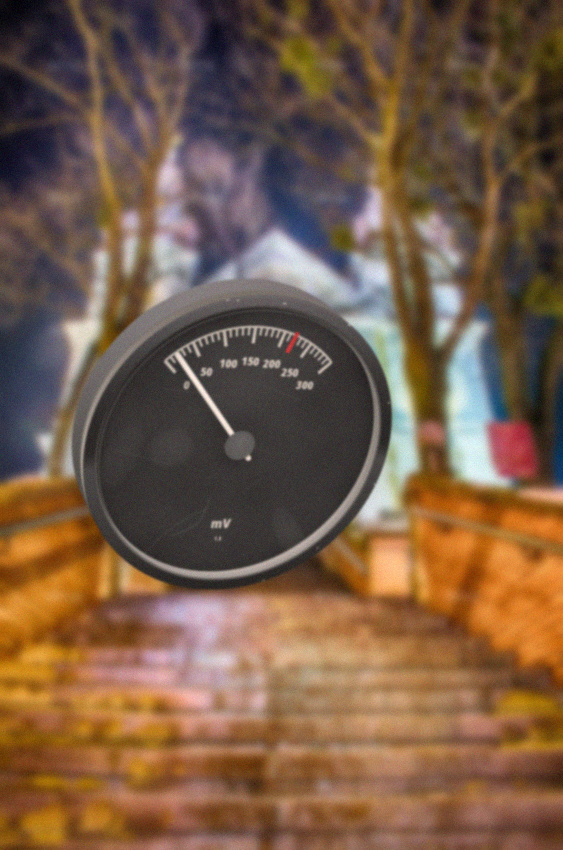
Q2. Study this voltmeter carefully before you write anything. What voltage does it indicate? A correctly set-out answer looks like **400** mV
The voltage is **20** mV
